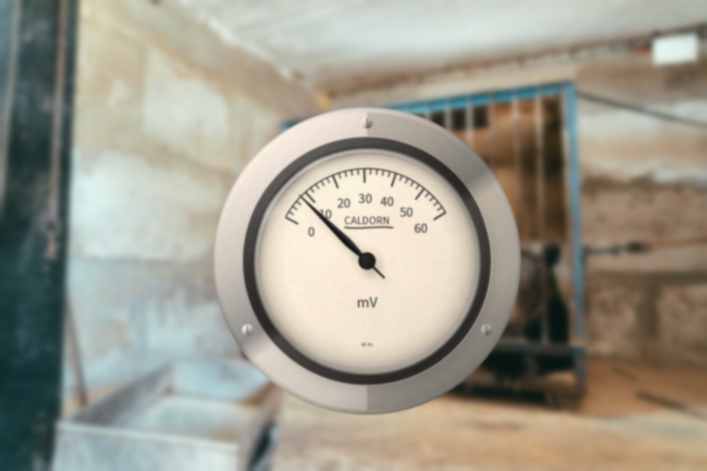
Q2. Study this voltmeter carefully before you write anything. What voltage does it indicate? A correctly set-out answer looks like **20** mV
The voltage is **8** mV
